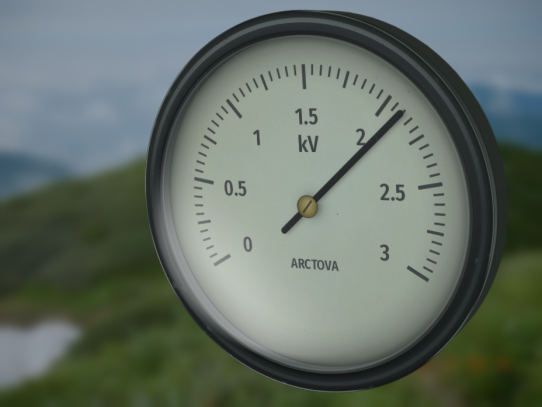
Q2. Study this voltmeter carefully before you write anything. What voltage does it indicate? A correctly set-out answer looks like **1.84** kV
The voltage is **2.1** kV
